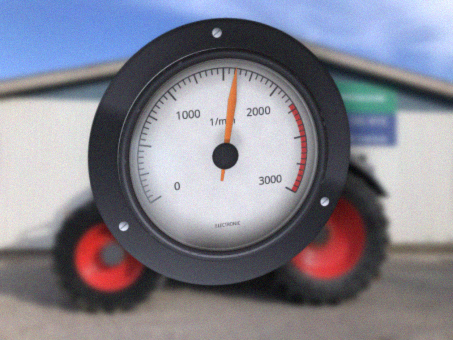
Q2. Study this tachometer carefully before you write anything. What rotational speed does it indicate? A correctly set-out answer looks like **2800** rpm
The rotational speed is **1600** rpm
